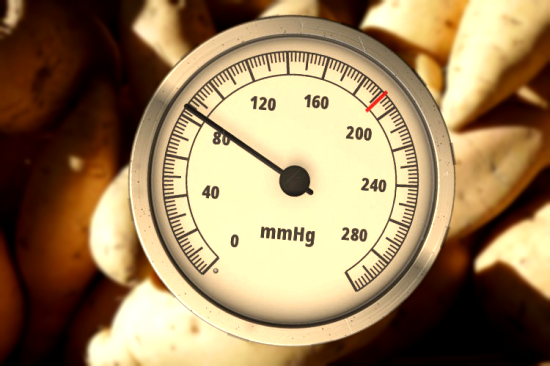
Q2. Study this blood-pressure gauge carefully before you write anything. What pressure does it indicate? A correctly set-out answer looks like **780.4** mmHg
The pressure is **84** mmHg
